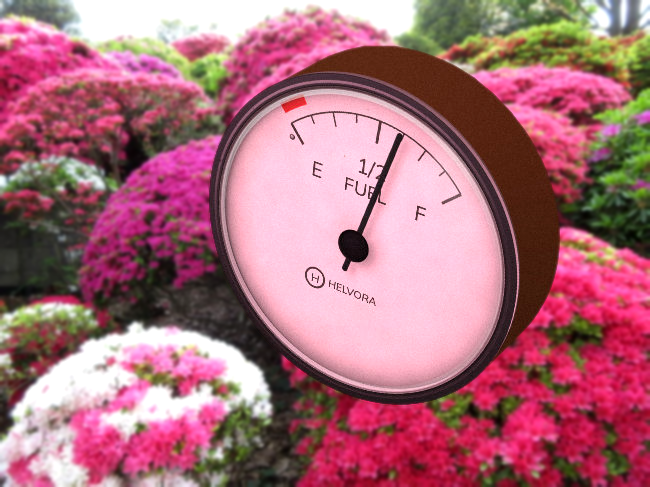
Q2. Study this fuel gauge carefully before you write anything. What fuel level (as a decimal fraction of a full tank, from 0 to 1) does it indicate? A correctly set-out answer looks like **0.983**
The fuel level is **0.625**
